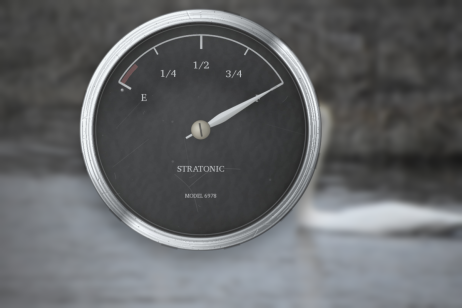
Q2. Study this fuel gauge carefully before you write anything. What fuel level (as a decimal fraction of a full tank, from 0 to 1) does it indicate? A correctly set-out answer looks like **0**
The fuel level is **1**
